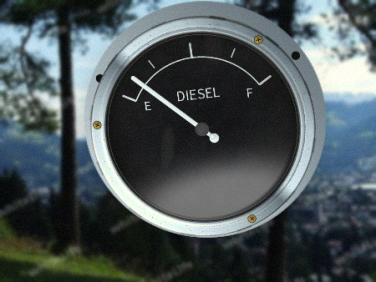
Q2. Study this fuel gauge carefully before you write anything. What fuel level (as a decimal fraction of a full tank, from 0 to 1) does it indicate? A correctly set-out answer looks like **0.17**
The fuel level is **0.125**
